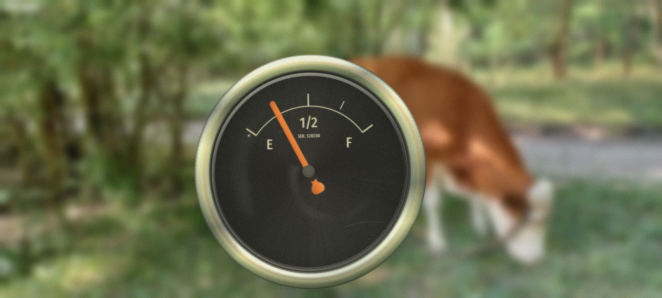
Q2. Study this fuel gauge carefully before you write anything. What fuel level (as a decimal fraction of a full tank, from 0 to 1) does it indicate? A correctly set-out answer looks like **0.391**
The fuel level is **0.25**
